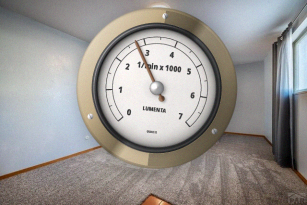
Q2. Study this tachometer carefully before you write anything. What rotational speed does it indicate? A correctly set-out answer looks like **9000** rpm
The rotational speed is **2750** rpm
